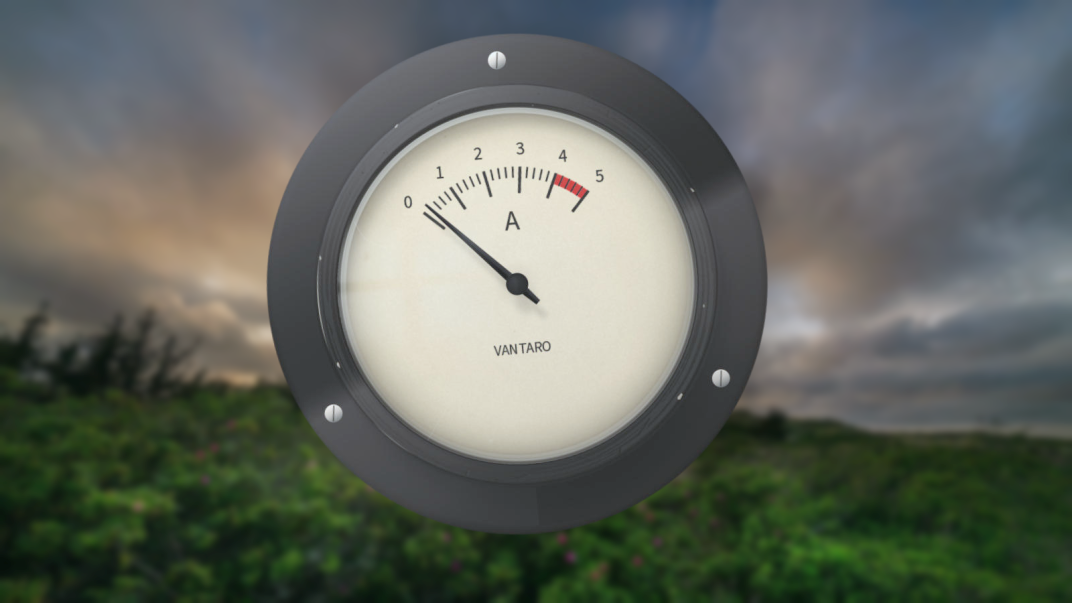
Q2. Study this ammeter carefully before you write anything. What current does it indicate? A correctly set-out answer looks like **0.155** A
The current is **0.2** A
